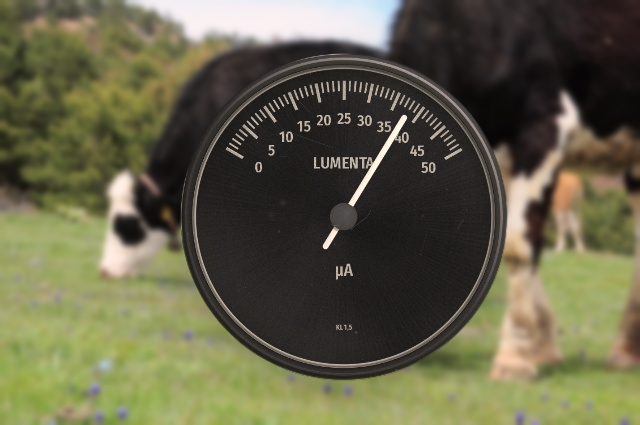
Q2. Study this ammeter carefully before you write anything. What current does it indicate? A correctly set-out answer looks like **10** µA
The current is **38** µA
